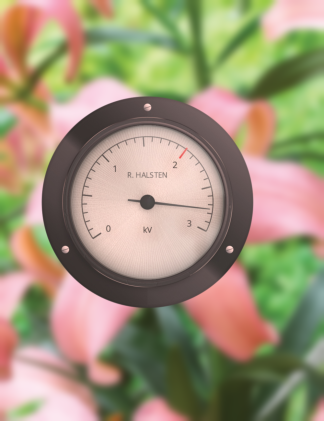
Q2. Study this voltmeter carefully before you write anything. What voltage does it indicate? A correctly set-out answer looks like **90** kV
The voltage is **2.75** kV
